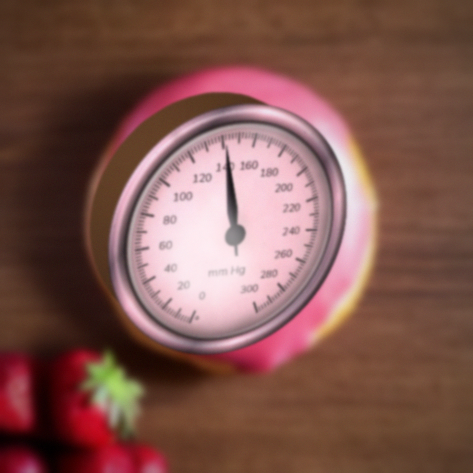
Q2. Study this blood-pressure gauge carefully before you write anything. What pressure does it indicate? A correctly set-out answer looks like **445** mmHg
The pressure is **140** mmHg
